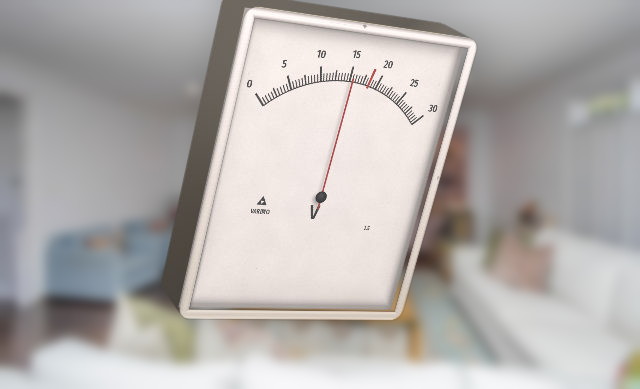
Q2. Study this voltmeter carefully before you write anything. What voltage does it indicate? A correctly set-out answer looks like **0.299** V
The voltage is **15** V
